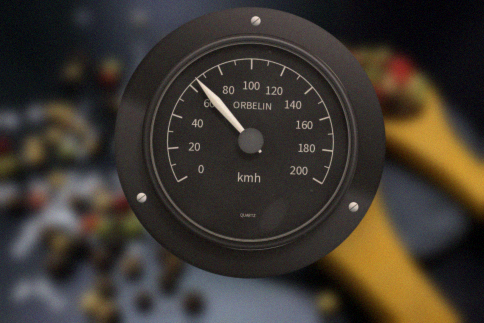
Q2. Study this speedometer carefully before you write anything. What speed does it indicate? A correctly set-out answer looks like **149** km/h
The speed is **65** km/h
